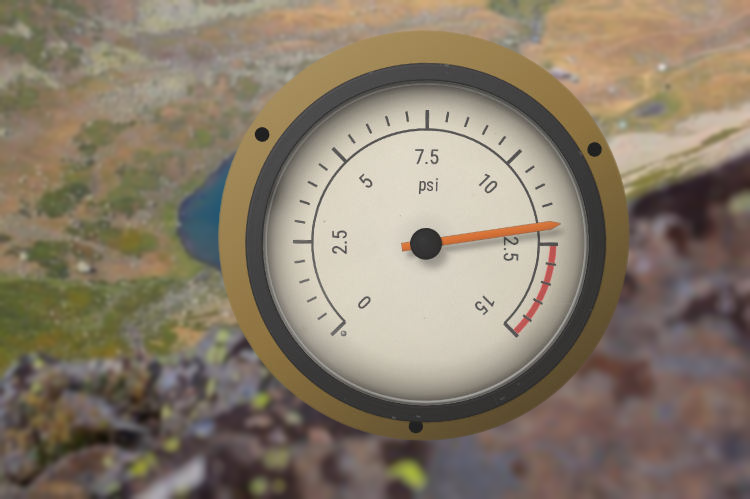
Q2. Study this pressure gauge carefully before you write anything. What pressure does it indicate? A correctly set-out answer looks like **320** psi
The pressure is **12** psi
